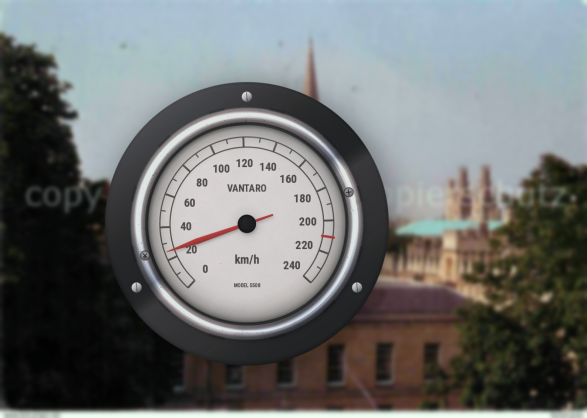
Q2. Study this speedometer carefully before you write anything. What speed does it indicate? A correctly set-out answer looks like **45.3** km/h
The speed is **25** km/h
